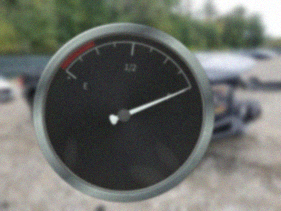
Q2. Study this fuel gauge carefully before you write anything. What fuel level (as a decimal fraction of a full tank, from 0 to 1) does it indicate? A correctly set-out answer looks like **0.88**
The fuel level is **1**
